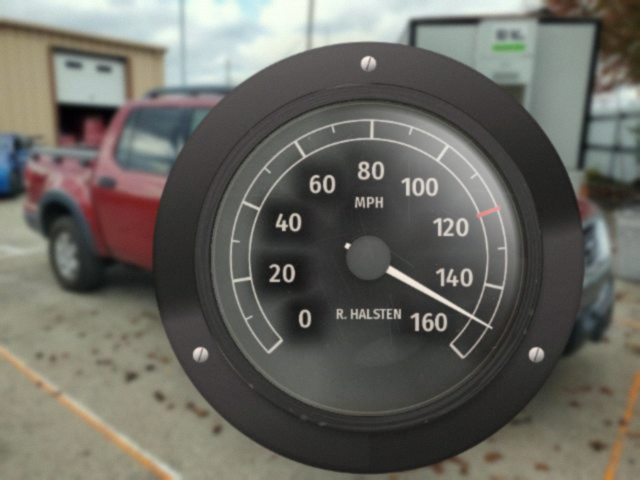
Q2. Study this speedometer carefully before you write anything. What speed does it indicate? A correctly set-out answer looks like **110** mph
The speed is **150** mph
